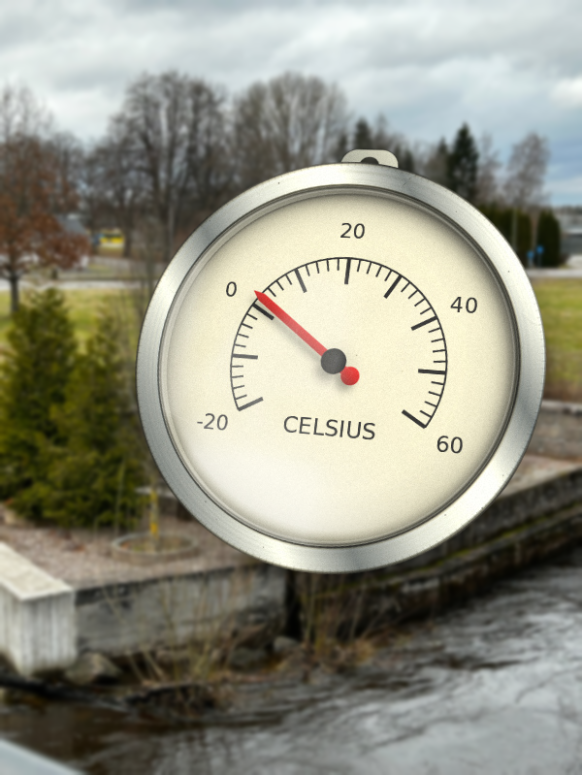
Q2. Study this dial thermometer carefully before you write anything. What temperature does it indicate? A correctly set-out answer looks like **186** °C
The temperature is **2** °C
